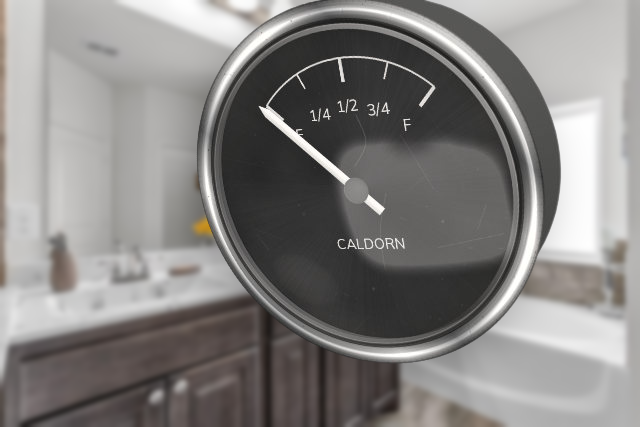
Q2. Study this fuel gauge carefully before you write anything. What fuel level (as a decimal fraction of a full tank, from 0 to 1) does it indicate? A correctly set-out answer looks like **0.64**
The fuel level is **0**
